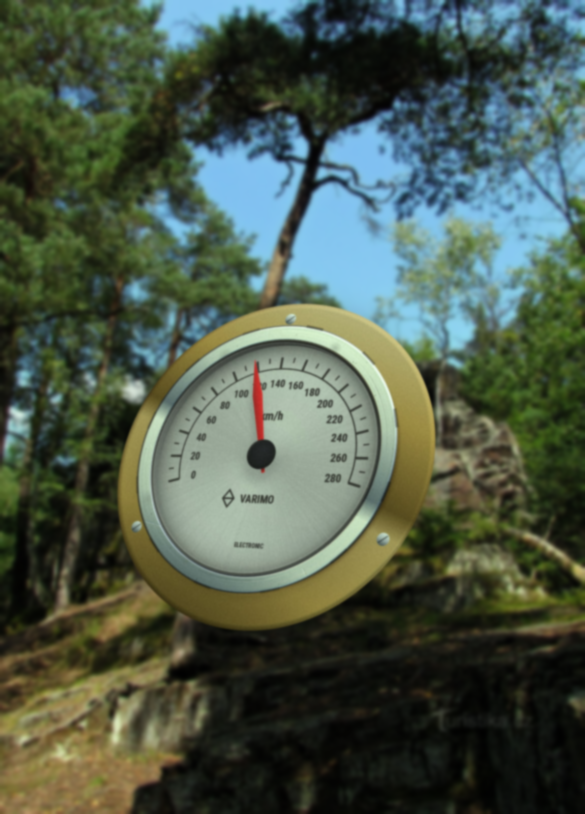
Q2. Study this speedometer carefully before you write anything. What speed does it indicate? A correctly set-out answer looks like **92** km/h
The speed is **120** km/h
